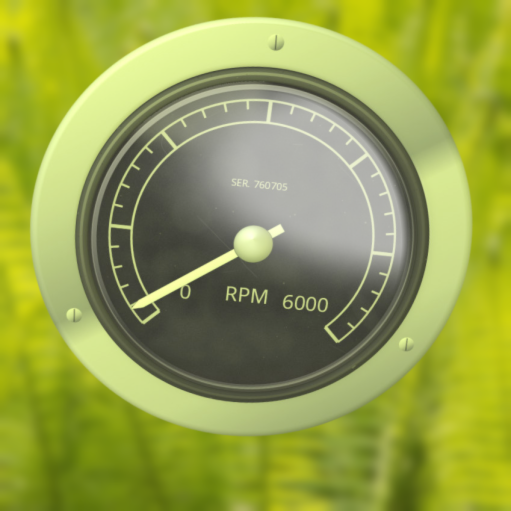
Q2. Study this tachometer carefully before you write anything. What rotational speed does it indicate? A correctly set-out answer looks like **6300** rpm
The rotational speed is **200** rpm
